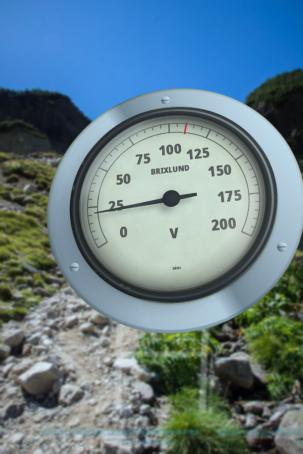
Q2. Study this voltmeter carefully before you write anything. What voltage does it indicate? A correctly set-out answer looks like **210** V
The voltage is **20** V
